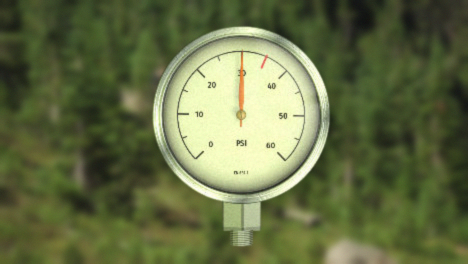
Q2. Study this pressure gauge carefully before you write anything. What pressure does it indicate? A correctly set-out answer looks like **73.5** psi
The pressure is **30** psi
